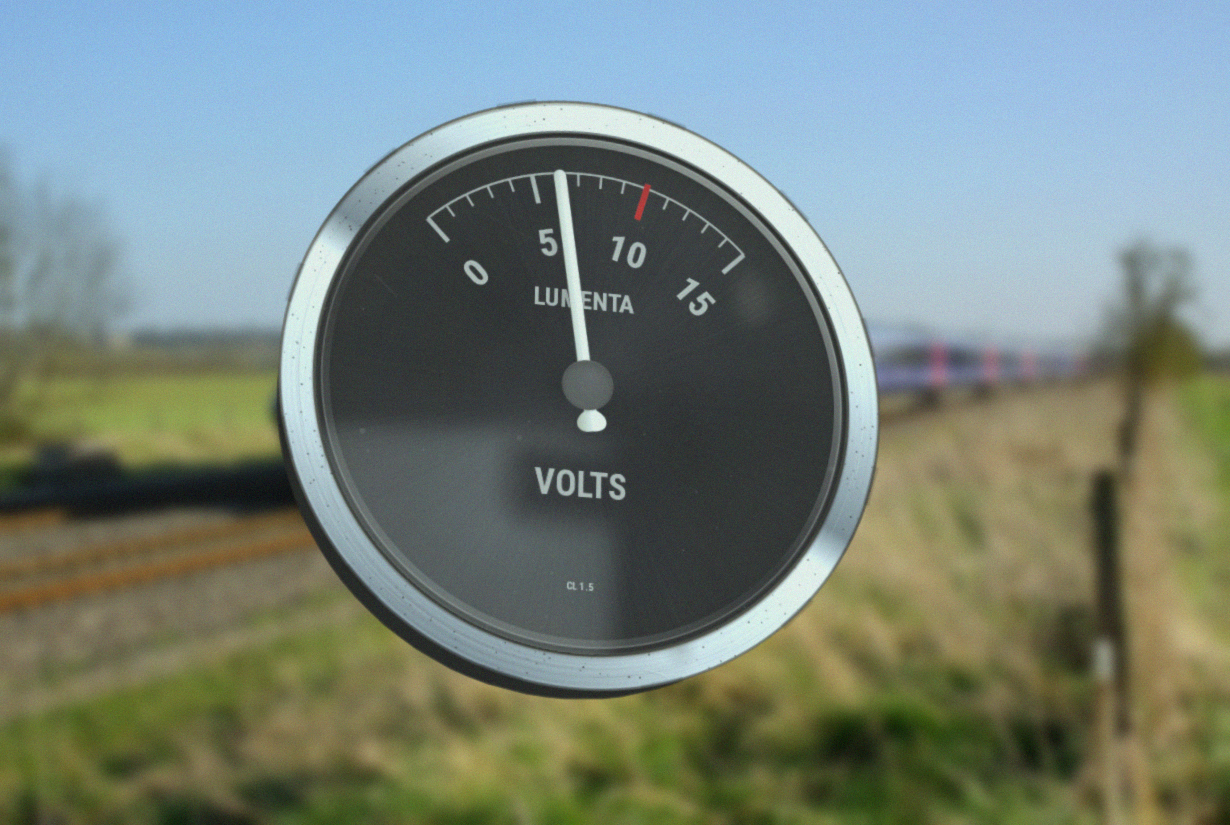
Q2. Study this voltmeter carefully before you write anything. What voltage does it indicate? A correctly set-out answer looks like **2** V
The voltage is **6** V
